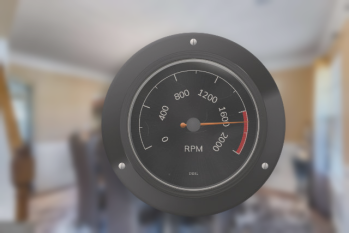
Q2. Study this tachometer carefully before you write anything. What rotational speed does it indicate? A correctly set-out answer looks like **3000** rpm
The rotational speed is **1700** rpm
